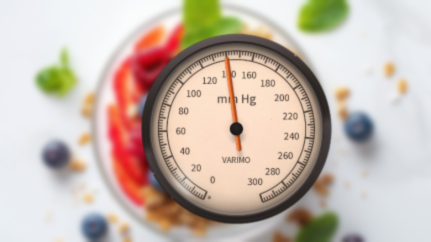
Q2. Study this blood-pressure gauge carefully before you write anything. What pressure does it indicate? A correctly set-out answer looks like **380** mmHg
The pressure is **140** mmHg
